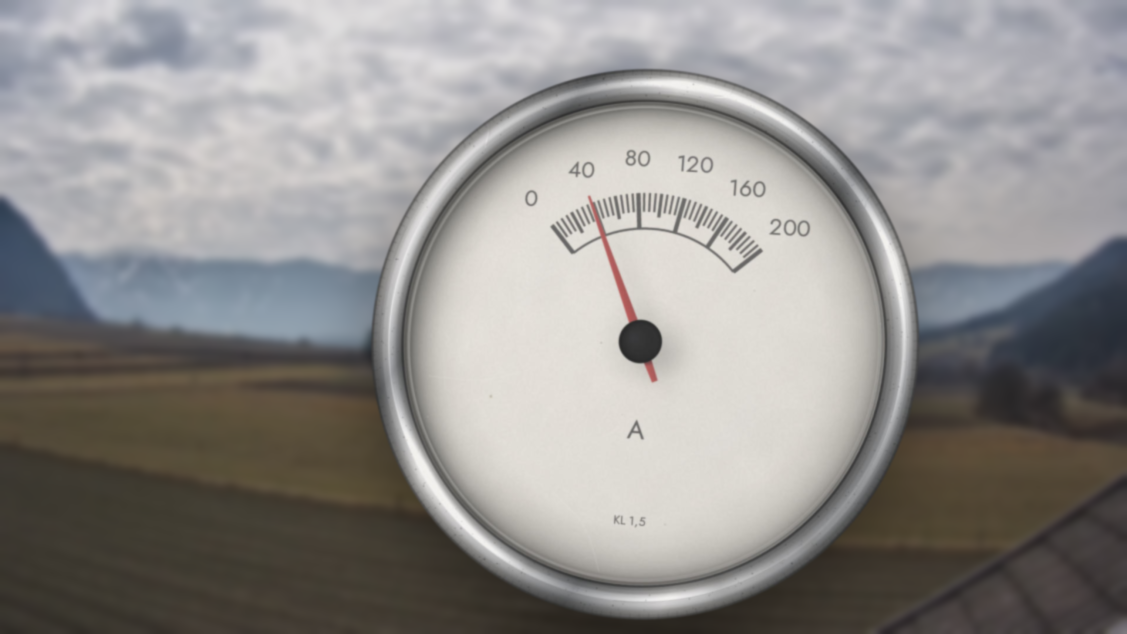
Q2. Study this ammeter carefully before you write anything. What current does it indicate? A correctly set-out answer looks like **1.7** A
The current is **40** A
